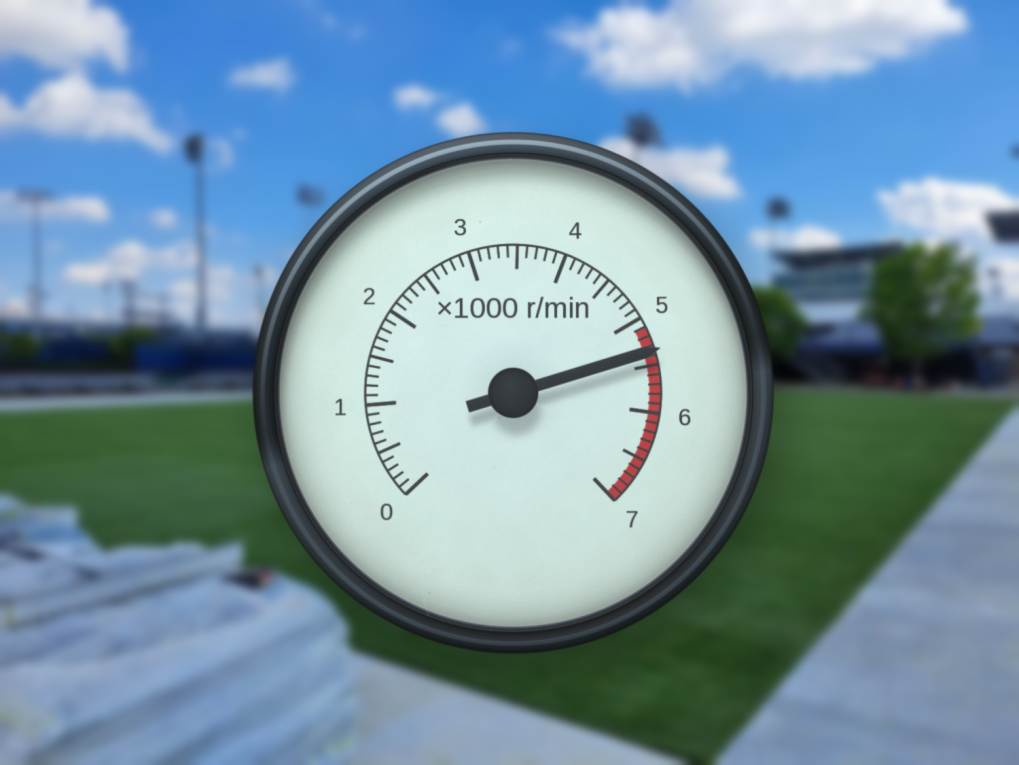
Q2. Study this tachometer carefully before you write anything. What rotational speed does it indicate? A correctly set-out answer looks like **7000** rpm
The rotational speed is **5350** rpm
